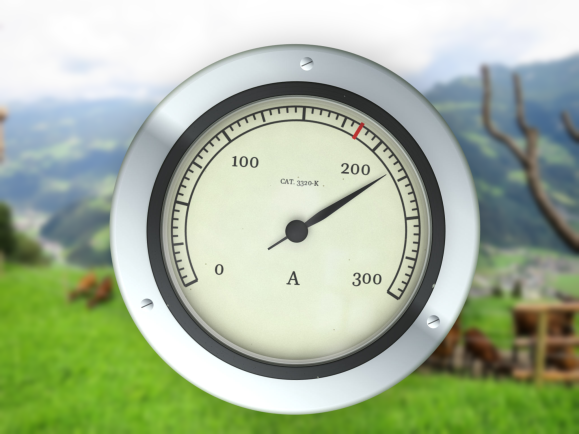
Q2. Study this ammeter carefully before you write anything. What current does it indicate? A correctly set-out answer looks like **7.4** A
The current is **217.5** A
